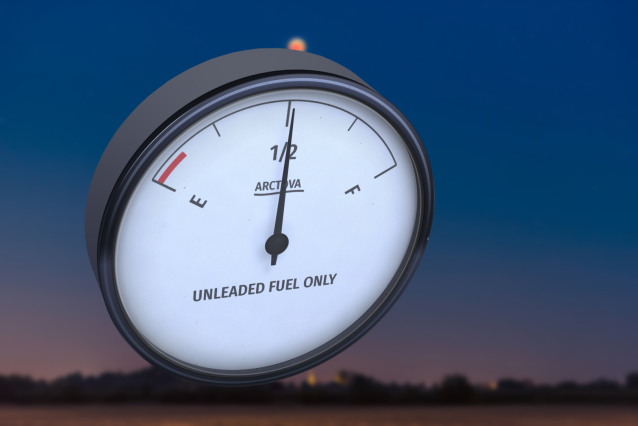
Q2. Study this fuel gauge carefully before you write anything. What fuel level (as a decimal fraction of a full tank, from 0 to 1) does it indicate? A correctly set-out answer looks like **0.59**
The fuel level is **0.5**
